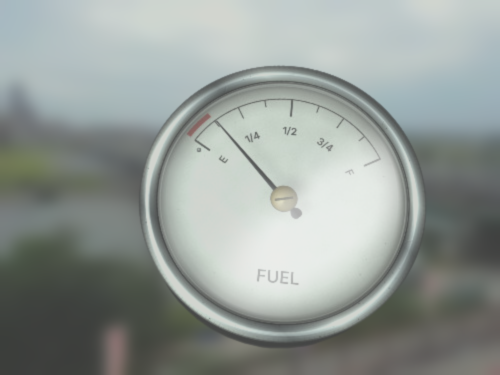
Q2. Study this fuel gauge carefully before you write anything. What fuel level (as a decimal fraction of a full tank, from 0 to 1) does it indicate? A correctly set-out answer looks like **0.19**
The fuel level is **0.125**
